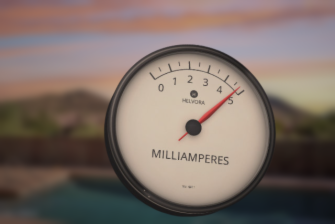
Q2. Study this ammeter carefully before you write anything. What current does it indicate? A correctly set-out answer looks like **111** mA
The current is **4.75** mA
